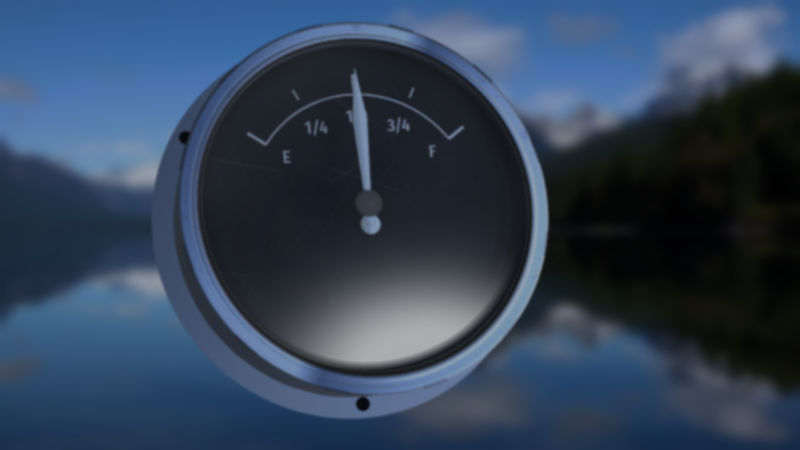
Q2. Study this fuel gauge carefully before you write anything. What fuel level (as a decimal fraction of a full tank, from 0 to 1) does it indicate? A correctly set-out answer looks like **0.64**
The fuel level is **0.5**
